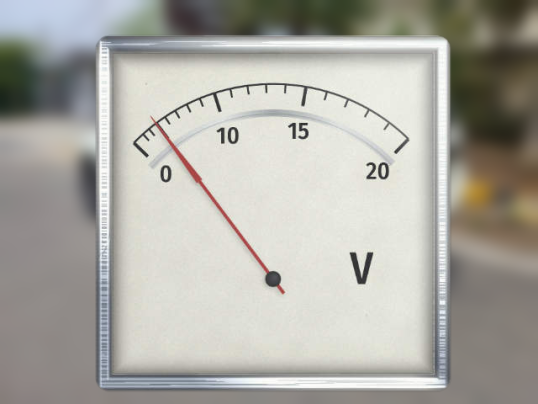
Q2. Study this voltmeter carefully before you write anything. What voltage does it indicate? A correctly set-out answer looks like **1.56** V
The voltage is **5** V
